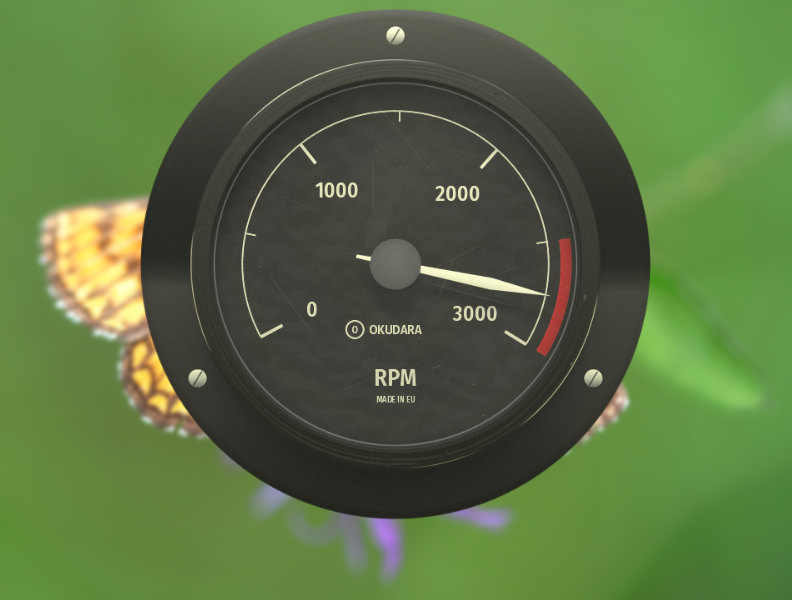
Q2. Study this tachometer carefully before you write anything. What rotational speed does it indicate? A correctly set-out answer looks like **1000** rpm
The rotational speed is **2750** rpm
